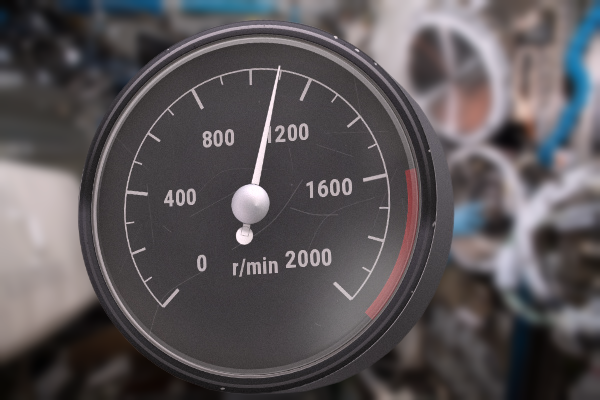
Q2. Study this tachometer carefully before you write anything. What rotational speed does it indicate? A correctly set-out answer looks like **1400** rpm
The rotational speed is **1100** rpm
